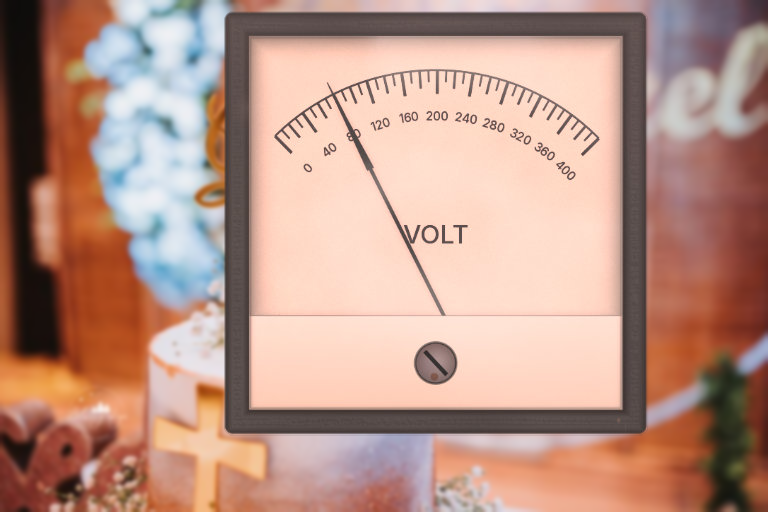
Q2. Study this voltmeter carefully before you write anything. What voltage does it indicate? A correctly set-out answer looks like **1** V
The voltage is **80** V
